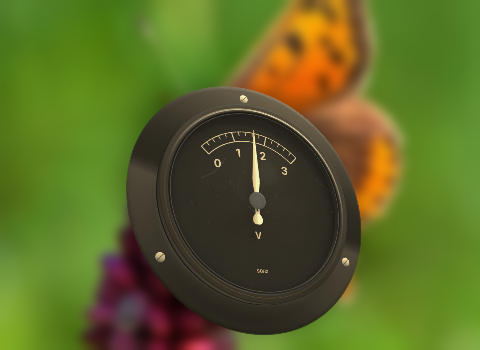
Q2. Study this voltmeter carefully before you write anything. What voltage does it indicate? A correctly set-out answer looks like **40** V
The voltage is **1.6** V
